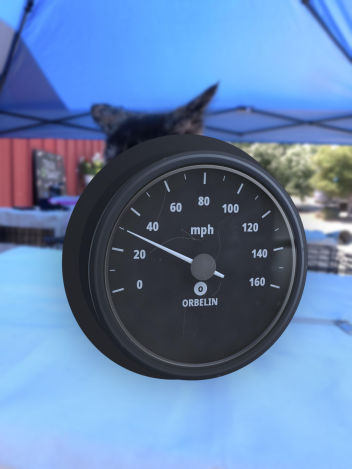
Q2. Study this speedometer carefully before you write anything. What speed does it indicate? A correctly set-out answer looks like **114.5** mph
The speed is **30** mph
